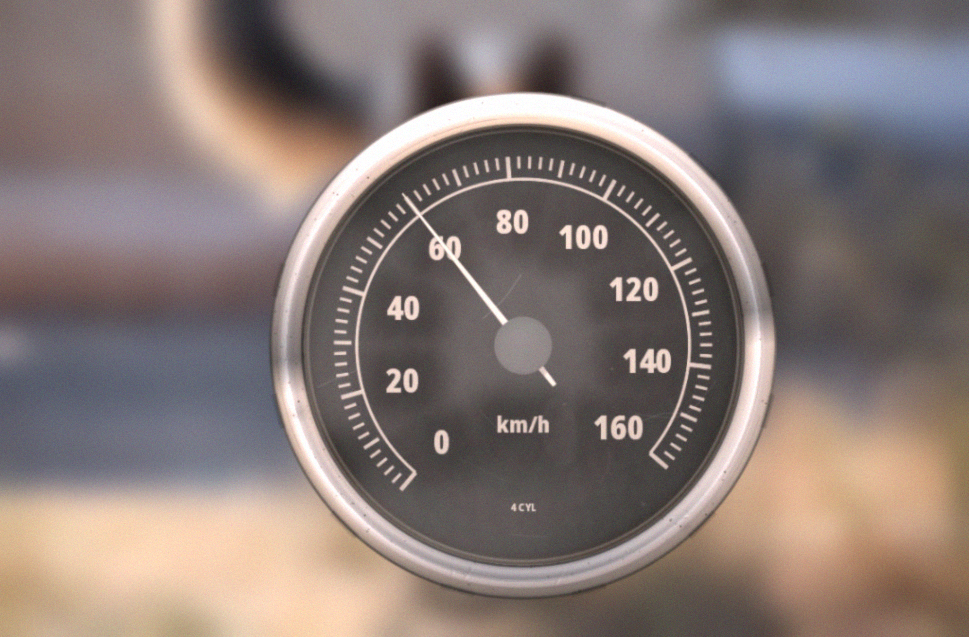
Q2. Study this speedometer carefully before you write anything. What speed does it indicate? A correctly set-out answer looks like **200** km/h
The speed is **60** km/h
